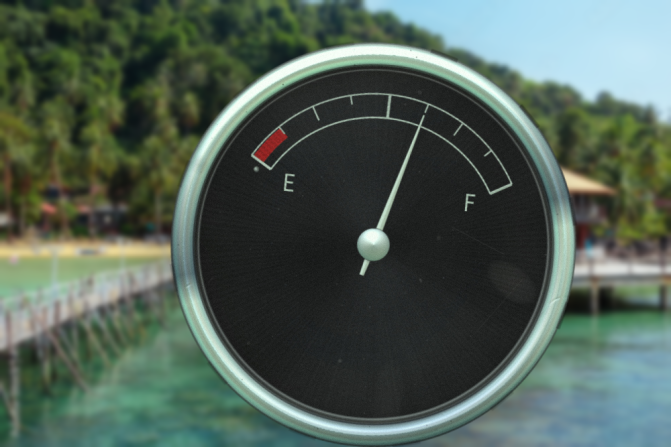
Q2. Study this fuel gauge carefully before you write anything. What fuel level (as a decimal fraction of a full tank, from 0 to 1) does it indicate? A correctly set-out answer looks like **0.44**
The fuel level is **0.625**
